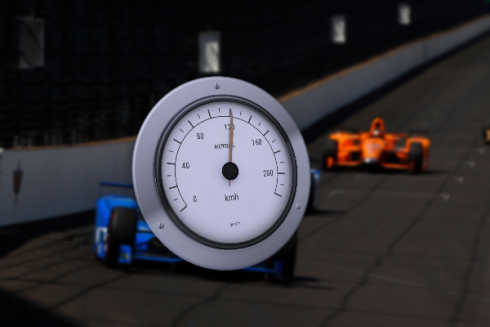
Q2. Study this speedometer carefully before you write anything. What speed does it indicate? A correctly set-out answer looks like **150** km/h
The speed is **120** km/h
